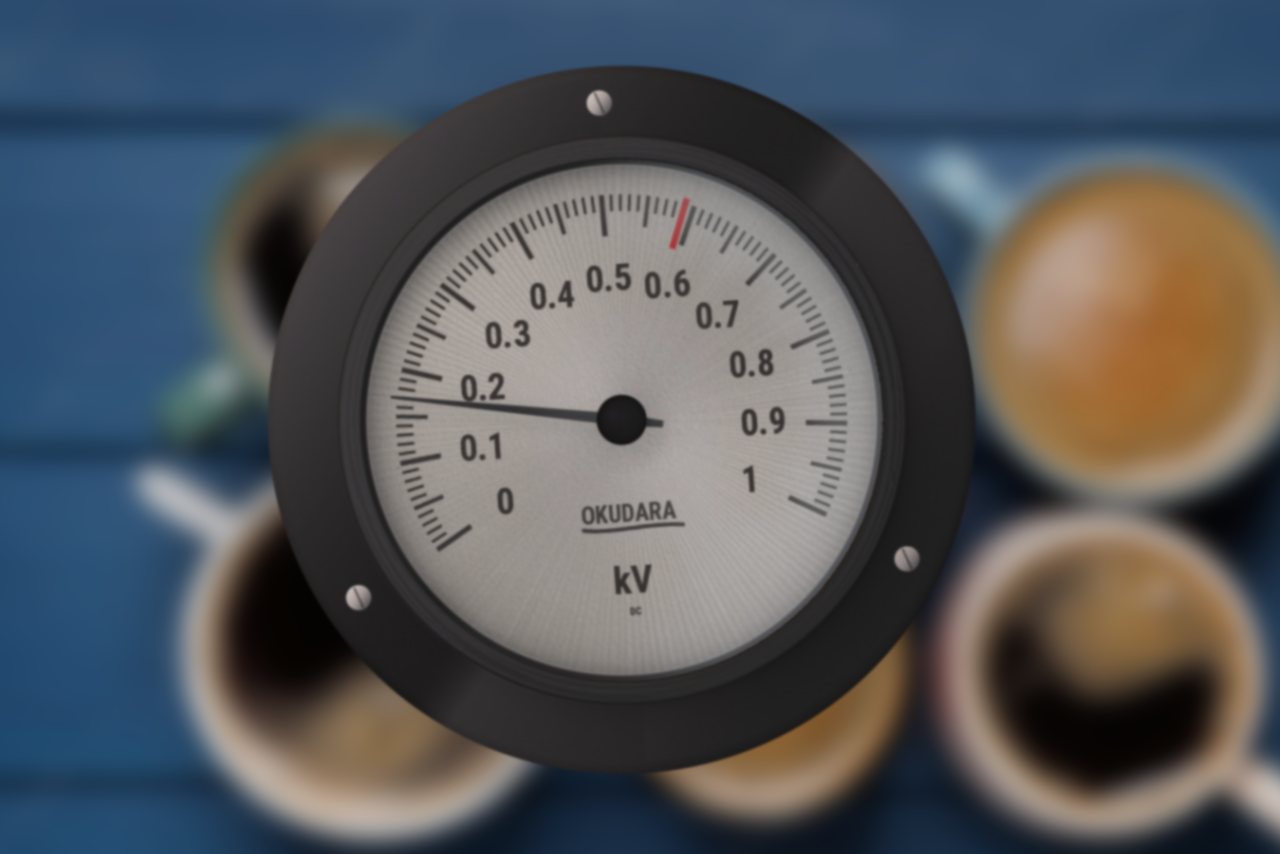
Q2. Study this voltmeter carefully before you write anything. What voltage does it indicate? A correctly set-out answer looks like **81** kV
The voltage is **0.17** kV
